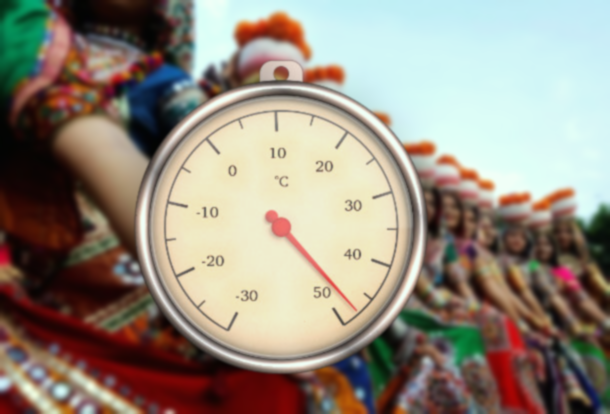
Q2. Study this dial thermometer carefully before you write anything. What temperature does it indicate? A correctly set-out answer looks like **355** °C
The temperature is **47.5** °C
